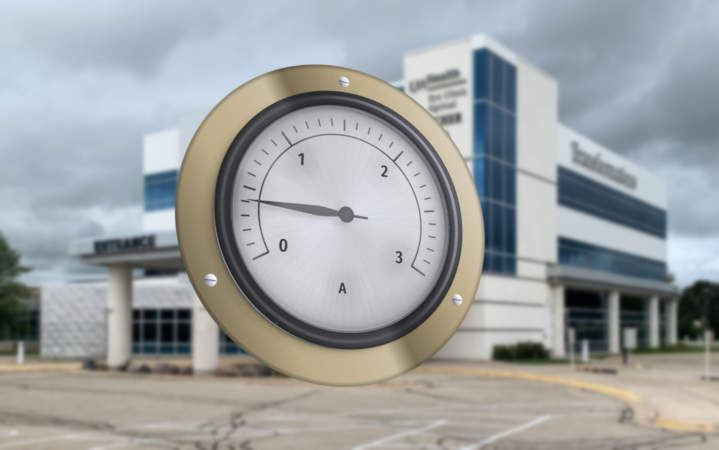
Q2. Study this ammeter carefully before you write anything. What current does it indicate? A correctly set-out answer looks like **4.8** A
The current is **0.4** A
